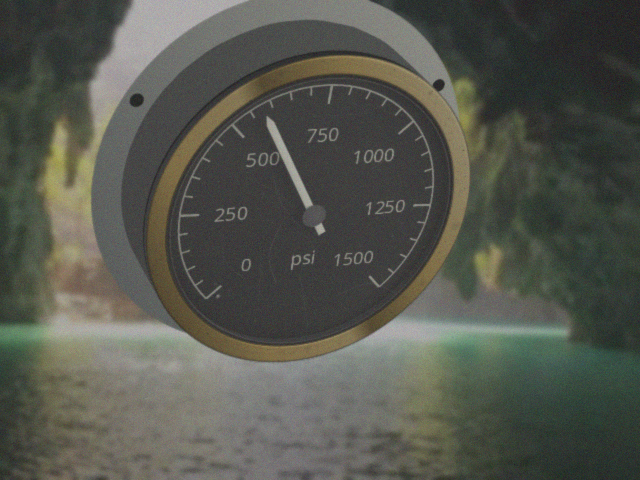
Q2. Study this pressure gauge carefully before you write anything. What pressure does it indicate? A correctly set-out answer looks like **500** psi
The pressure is **575** psi
